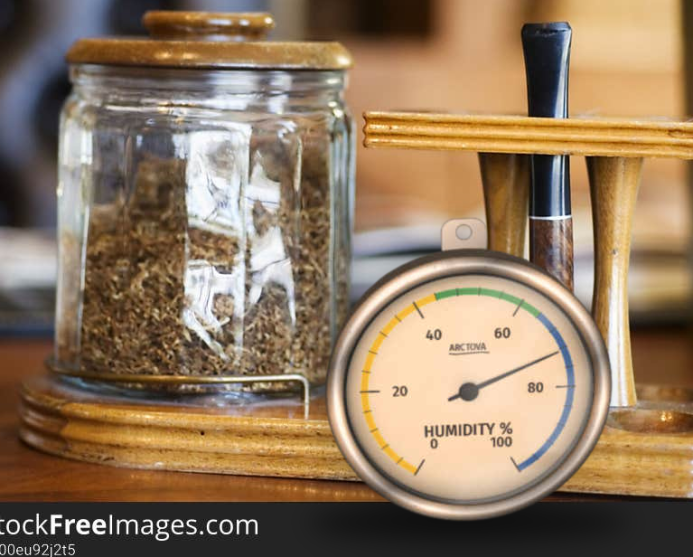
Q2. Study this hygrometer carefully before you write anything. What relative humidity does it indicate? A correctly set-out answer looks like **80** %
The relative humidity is **72** %
